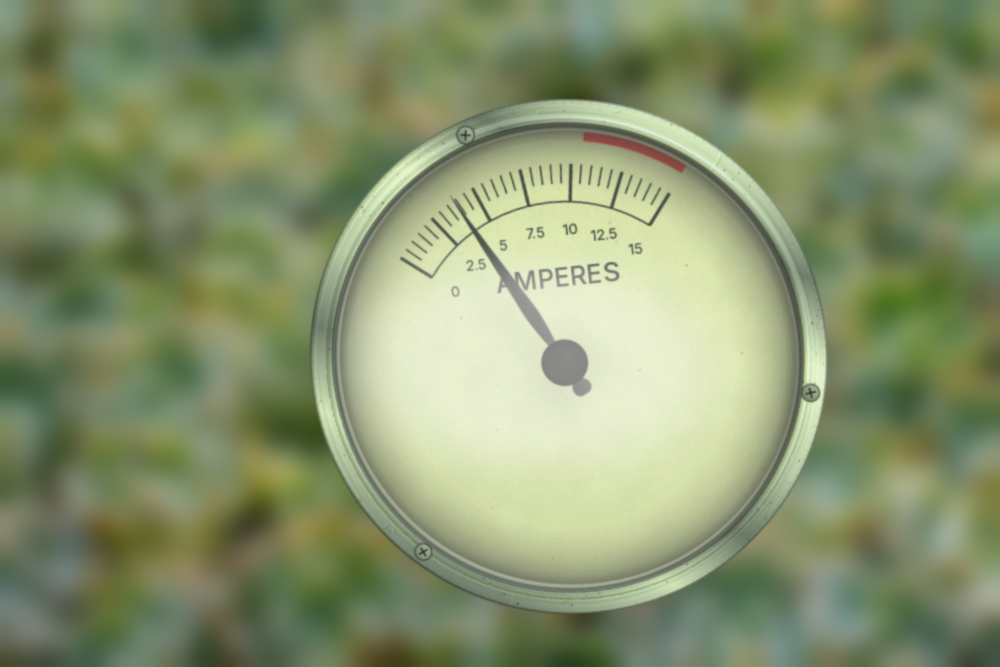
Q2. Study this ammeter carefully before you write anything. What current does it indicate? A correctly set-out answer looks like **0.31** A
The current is **4** A
